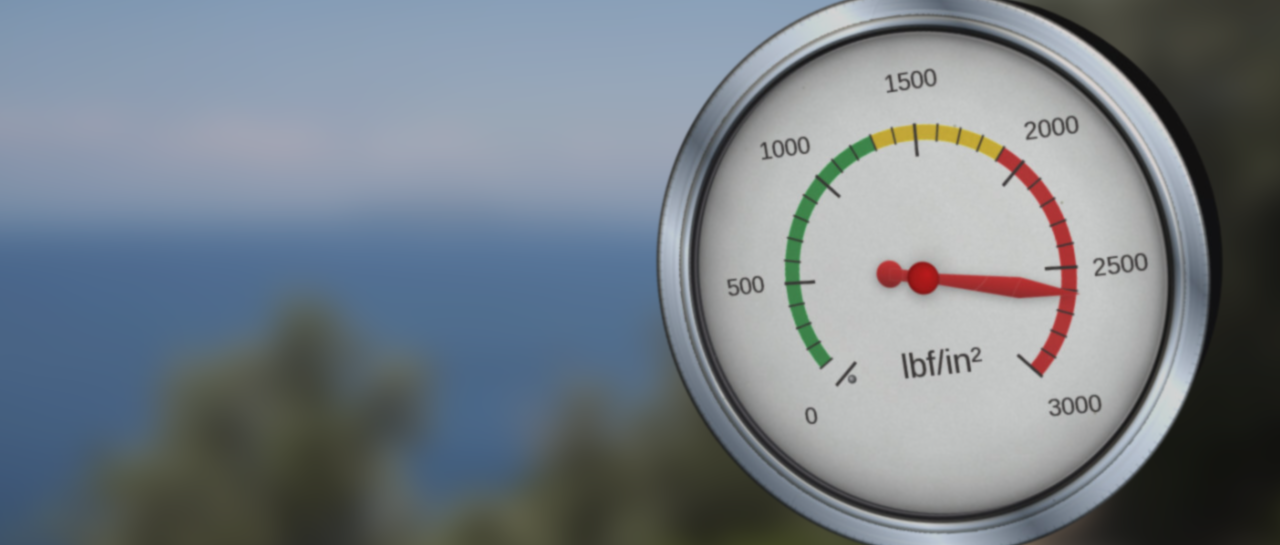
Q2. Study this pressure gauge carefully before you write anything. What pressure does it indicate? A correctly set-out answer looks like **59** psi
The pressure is **2600** psi
